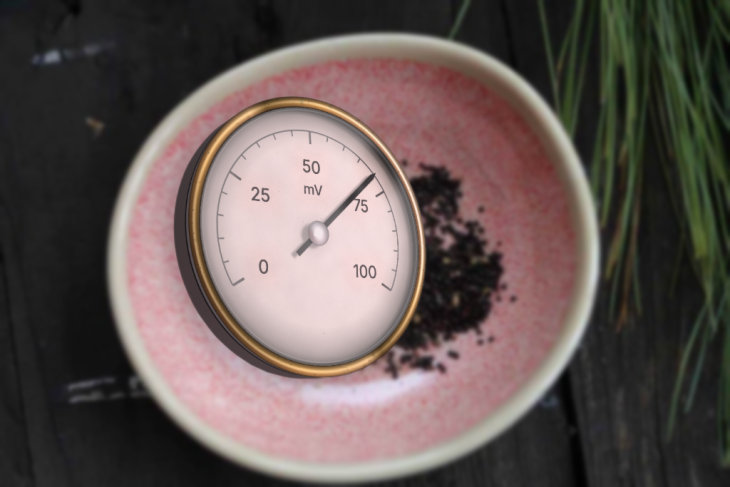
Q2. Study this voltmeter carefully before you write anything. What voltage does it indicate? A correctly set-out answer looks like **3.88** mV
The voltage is **70** mV
